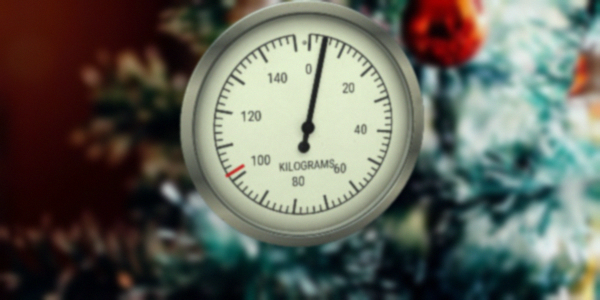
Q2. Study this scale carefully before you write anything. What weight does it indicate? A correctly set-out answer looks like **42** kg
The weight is **4** kg
